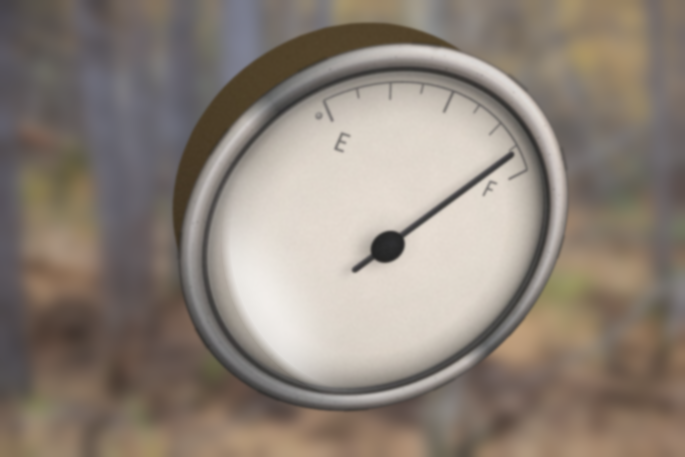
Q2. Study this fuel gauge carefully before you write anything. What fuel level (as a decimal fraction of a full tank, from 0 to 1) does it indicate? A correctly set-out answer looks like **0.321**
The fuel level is **0.875**
